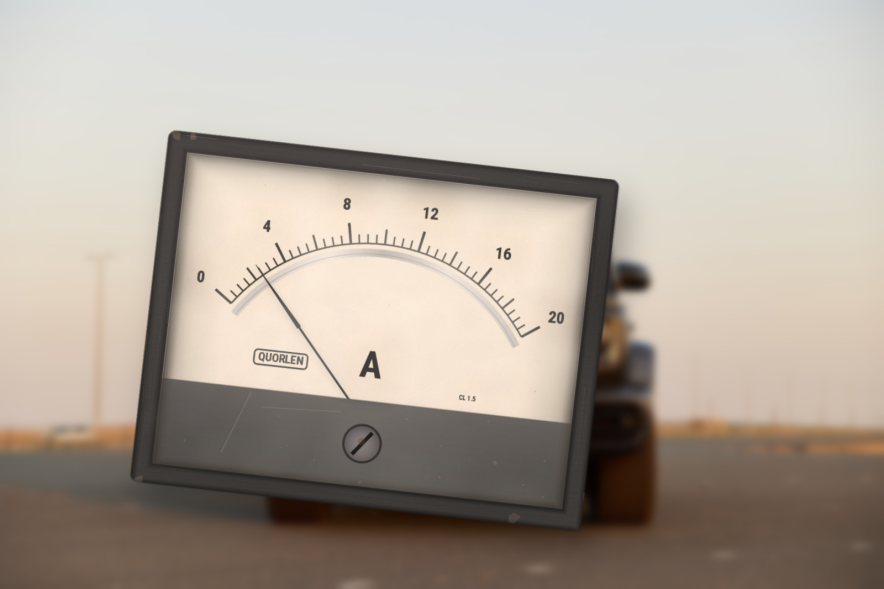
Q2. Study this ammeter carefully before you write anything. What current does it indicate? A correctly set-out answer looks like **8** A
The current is **2.5** A
